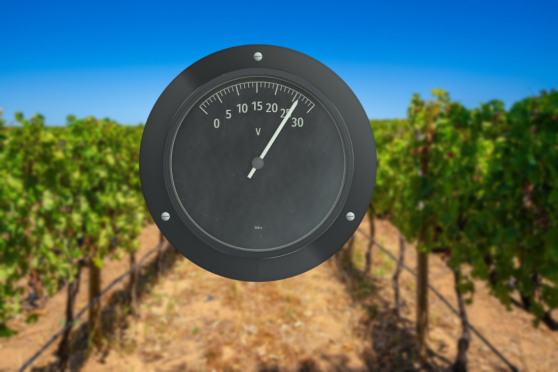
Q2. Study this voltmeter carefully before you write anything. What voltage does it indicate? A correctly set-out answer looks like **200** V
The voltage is **26** V
